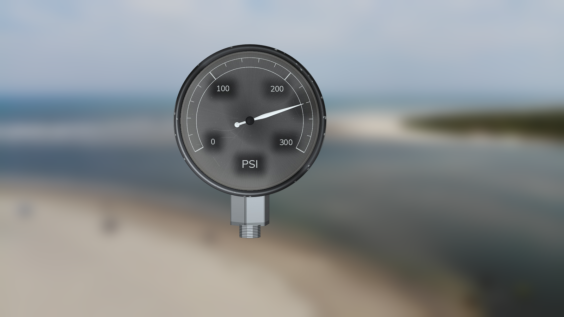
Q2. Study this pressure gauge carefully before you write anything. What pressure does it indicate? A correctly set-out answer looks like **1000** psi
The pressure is **240** psi
